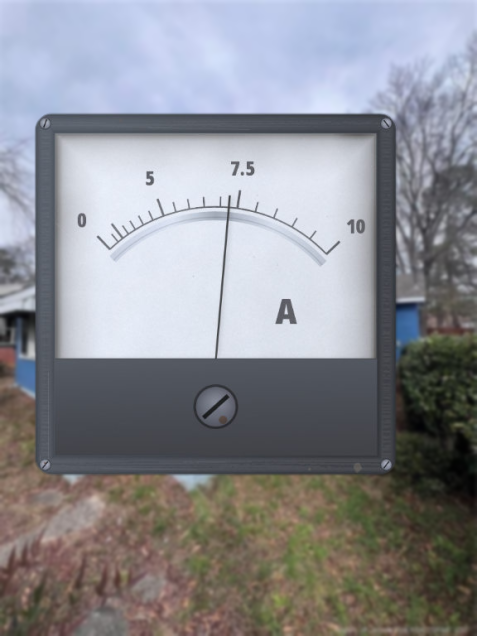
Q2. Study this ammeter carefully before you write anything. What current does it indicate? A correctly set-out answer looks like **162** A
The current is **7.25** A
